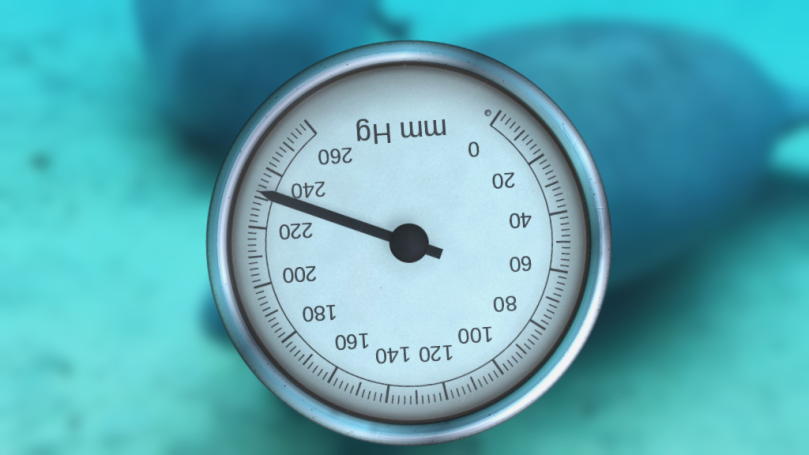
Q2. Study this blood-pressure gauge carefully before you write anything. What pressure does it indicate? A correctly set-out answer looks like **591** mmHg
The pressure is **232** mmHg
